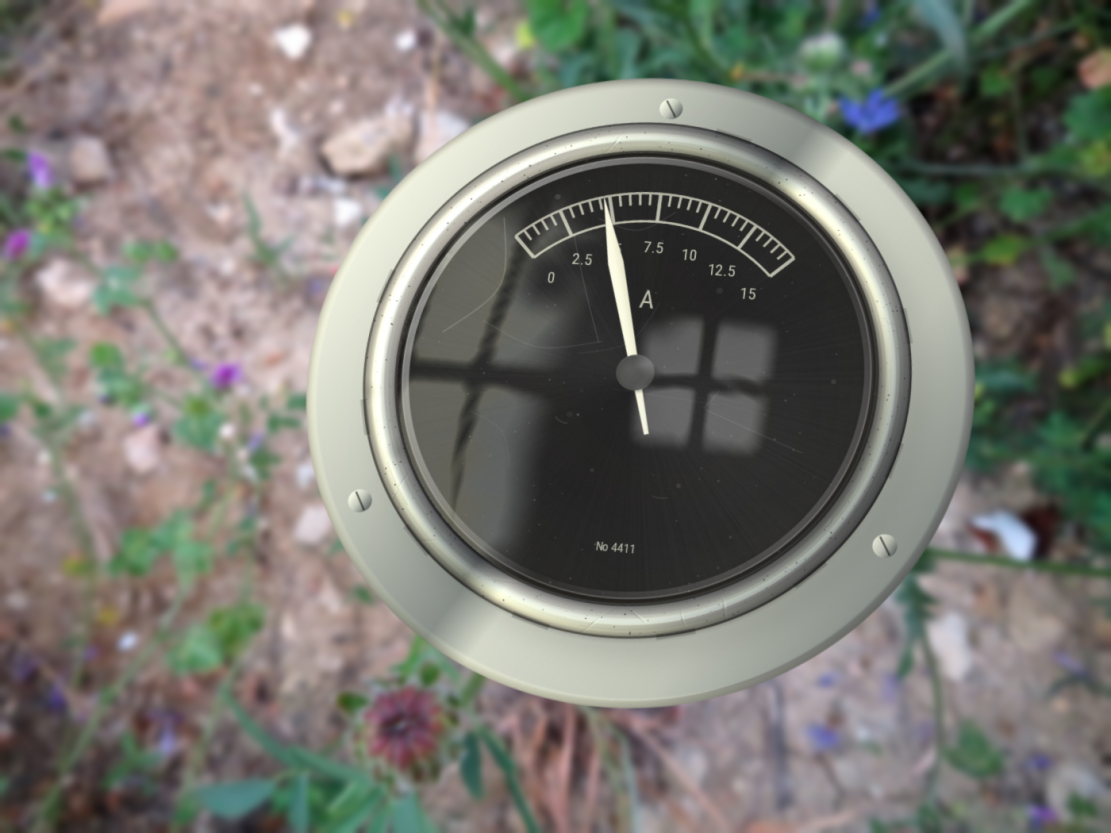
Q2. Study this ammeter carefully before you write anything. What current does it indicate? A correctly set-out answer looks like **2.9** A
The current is **4.75** A
